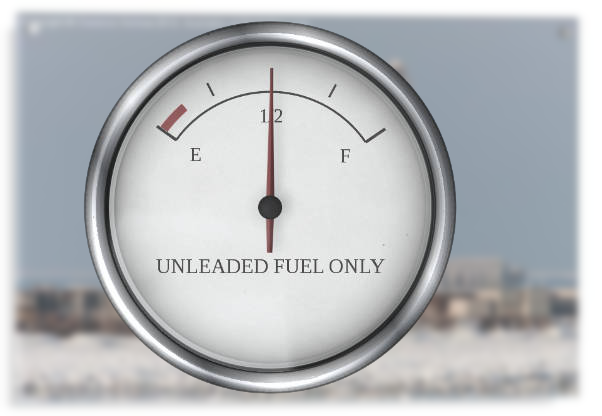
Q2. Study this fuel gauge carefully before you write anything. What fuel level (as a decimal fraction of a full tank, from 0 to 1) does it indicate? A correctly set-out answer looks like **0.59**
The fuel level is **0.5**
